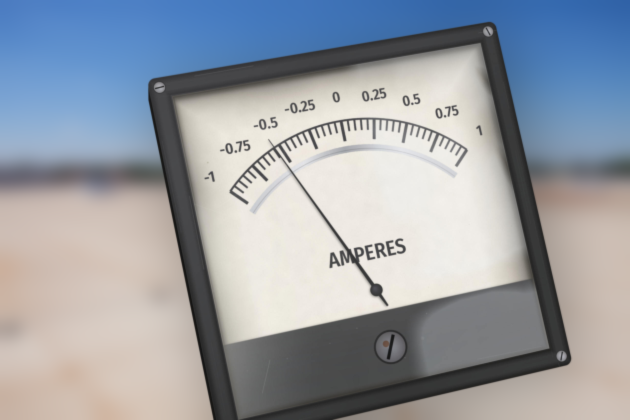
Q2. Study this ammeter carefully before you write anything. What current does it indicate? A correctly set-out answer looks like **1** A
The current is **-0.55** A
